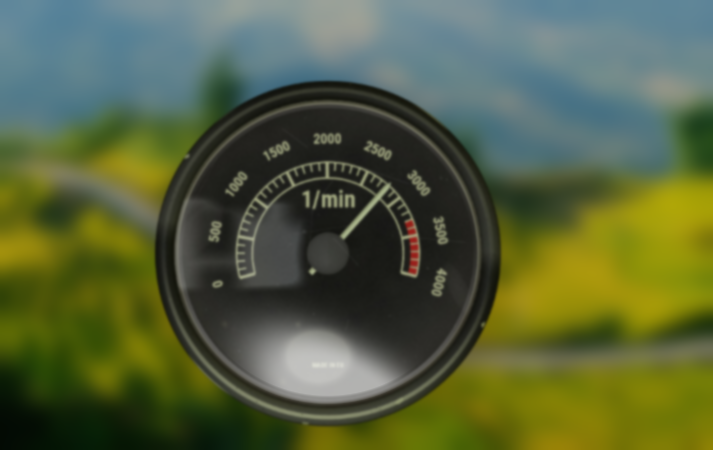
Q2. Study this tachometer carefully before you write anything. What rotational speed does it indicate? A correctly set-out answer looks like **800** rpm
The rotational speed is **2800** rpm
